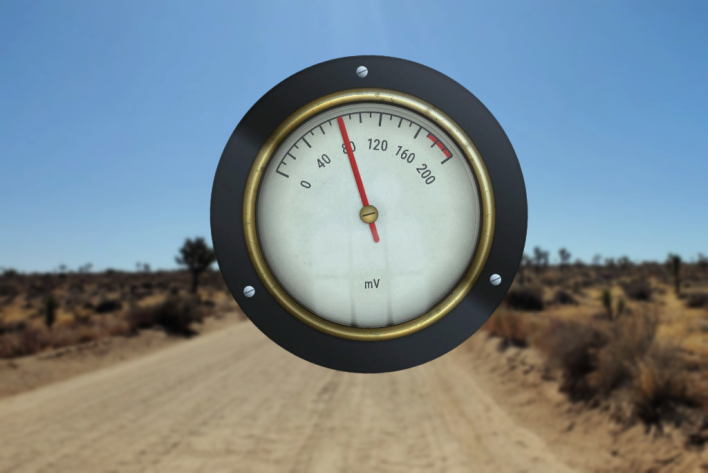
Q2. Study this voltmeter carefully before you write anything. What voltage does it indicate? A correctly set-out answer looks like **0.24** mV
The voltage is **80** mV
